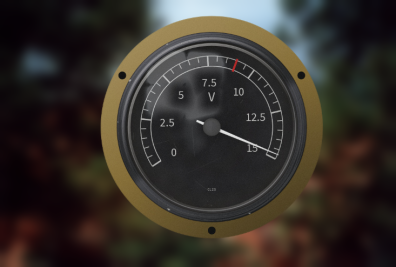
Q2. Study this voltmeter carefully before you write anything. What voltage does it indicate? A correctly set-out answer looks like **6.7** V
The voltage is **14.75** V
